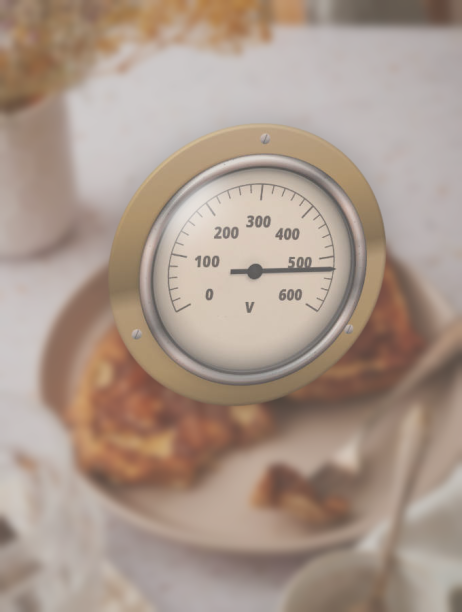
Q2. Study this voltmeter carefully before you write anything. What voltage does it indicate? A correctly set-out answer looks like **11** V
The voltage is **520** V
